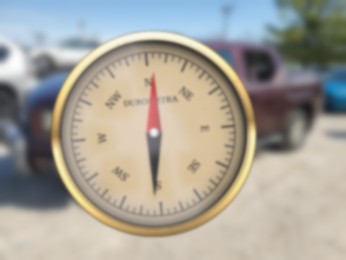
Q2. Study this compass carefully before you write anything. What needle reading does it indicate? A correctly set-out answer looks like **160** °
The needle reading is **5** °
